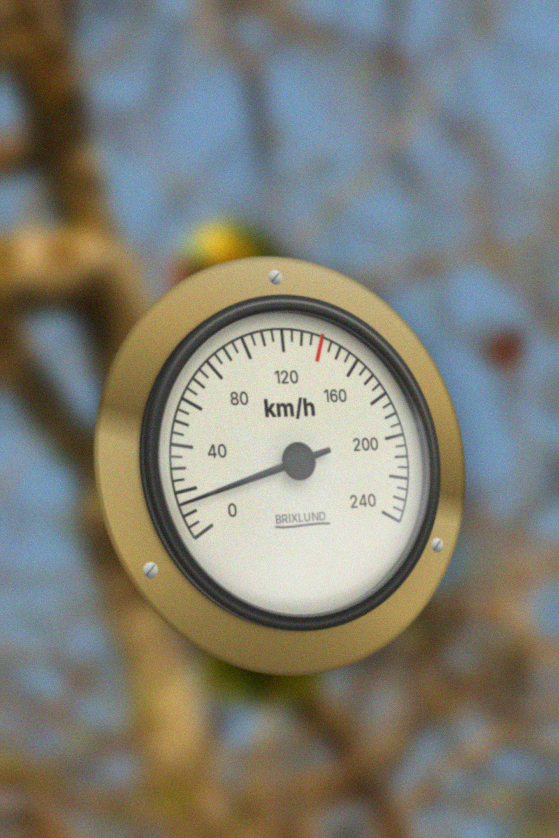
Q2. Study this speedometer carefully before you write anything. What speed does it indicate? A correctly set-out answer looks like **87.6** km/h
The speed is **15** km/h
